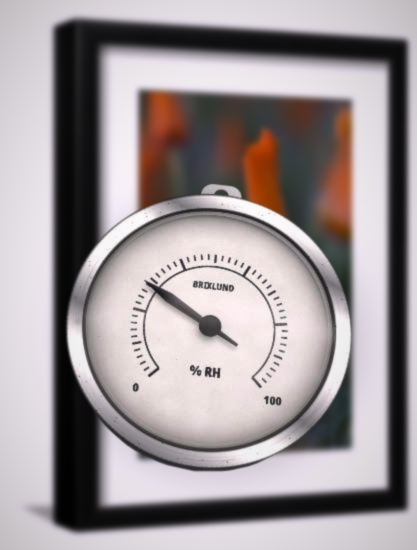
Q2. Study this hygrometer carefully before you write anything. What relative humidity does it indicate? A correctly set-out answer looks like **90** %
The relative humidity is **28** %
